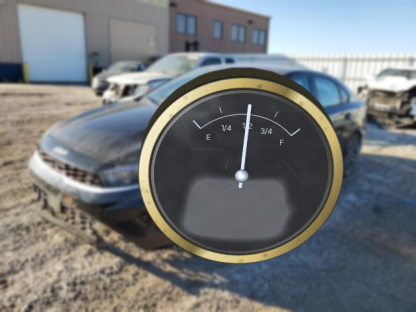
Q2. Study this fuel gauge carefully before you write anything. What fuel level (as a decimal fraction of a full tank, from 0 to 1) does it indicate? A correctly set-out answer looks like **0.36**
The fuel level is **0.5**
